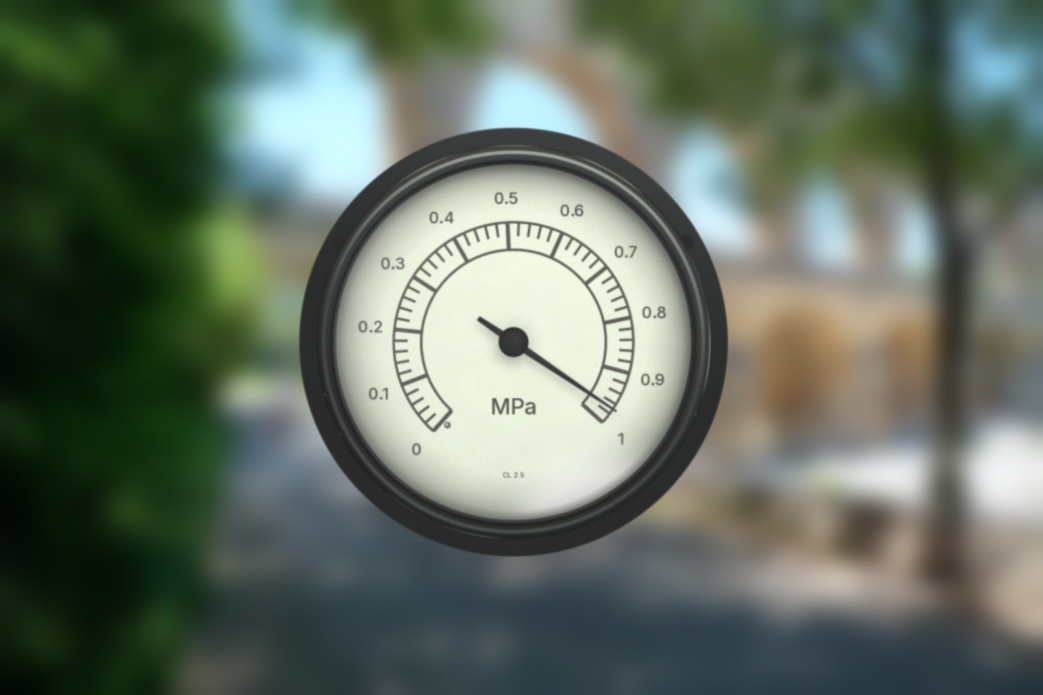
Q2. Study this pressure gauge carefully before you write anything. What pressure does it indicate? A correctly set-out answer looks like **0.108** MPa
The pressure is **0.97** MPa
